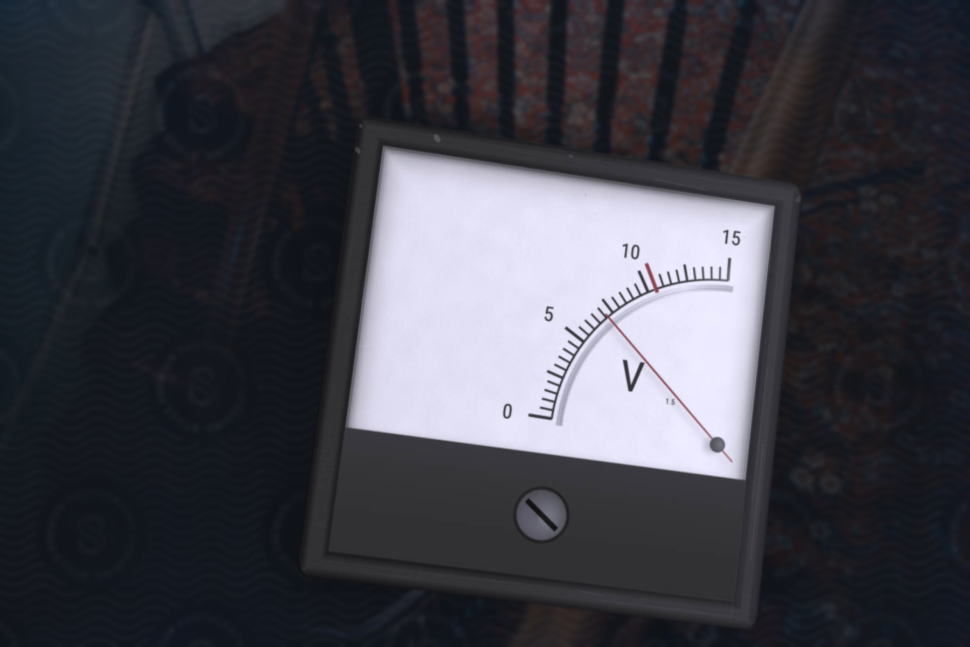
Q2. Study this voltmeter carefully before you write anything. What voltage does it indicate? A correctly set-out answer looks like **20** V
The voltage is **7** V
